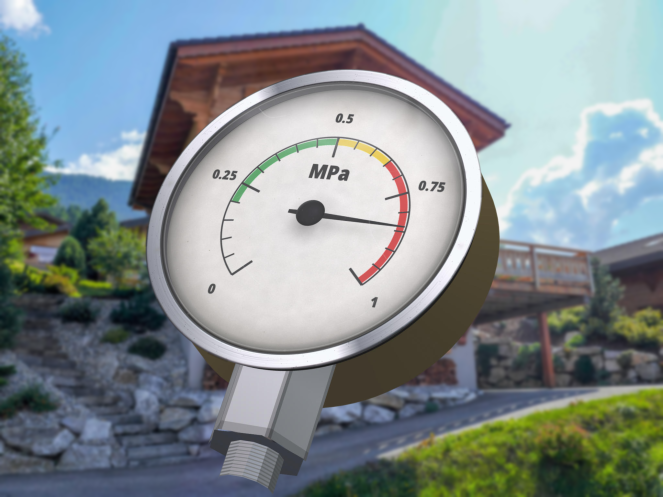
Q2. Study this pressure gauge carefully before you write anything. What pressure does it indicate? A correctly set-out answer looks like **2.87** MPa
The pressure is **0.85** MPa
